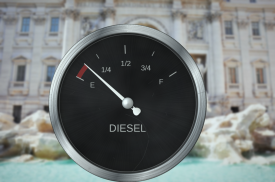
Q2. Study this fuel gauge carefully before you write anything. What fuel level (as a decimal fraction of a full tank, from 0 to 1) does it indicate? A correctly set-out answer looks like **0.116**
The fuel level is **0.125**
